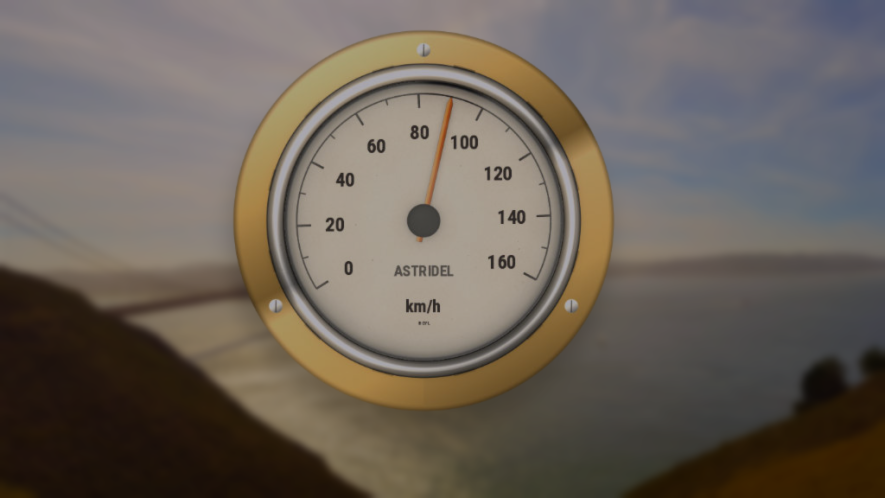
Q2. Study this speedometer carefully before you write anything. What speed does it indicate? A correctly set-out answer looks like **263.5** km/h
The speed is **90** km/h
